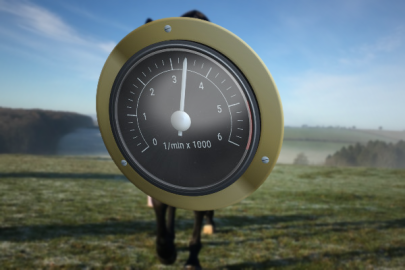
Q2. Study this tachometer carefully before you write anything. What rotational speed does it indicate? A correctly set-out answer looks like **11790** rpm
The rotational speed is **3400** rpm
